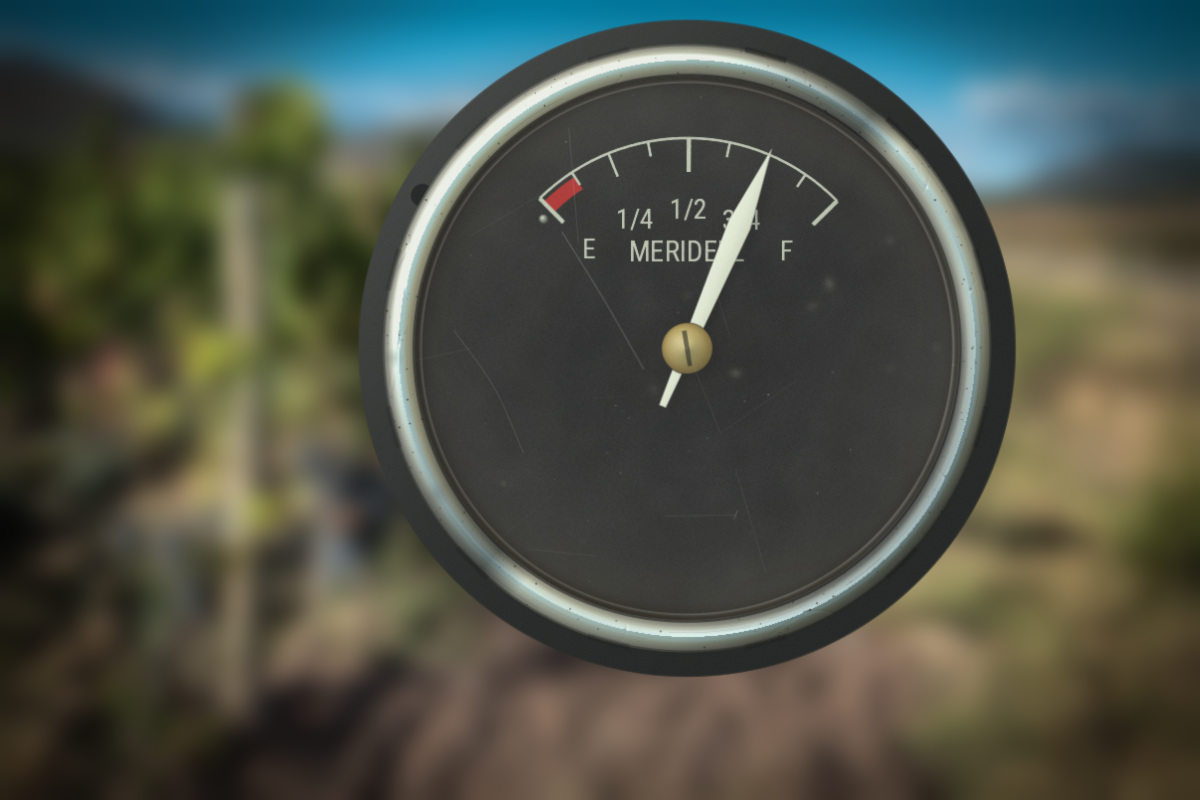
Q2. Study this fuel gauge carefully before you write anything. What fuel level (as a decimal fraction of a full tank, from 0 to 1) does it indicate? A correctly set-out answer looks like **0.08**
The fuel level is **0.75**
